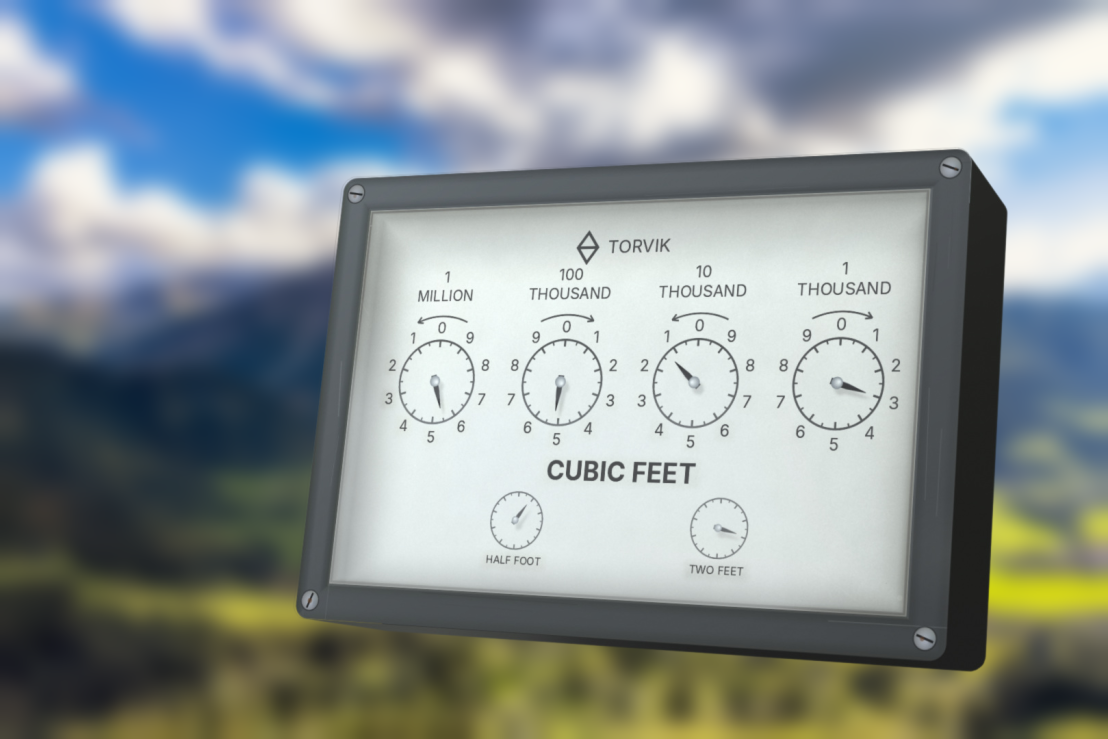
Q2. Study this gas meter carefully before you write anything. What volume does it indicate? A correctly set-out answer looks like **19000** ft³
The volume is **551300** ft³
